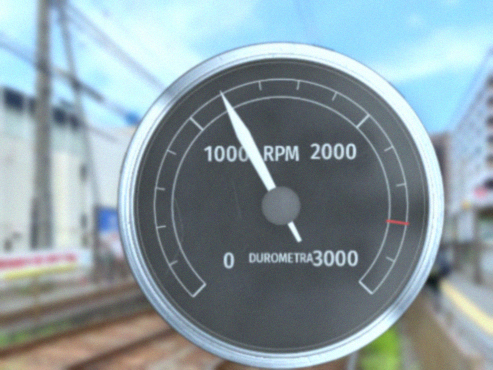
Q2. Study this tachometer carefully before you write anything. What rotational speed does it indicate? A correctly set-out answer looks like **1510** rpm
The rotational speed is **1200** rpm
